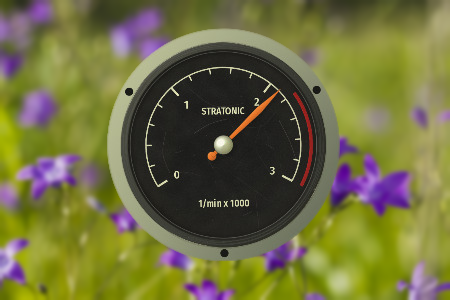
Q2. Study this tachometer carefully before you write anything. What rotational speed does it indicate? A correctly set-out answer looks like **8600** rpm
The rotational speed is **2100** rpm
